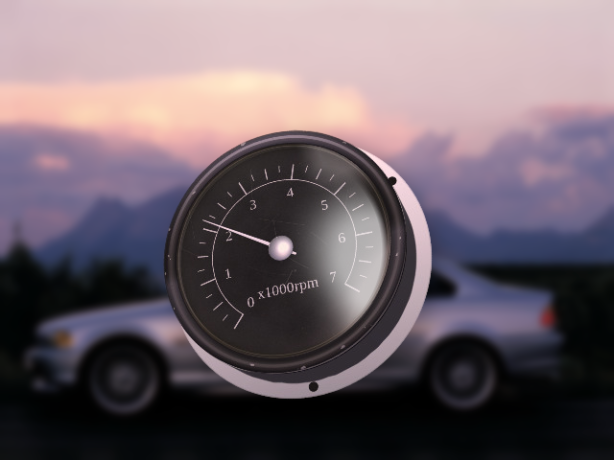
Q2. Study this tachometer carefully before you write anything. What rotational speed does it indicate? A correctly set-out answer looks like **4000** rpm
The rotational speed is **2125** rpm
